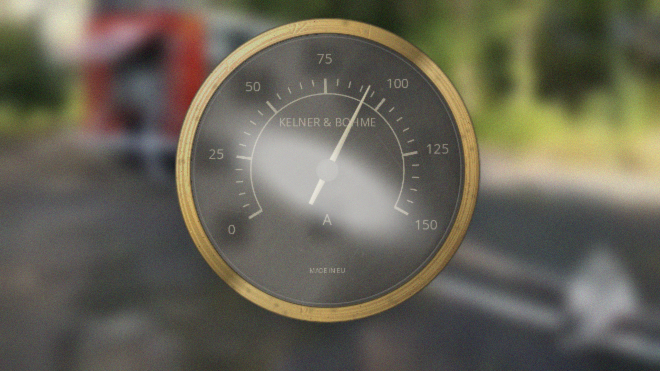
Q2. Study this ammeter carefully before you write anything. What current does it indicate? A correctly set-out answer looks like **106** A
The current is **92.5** A
